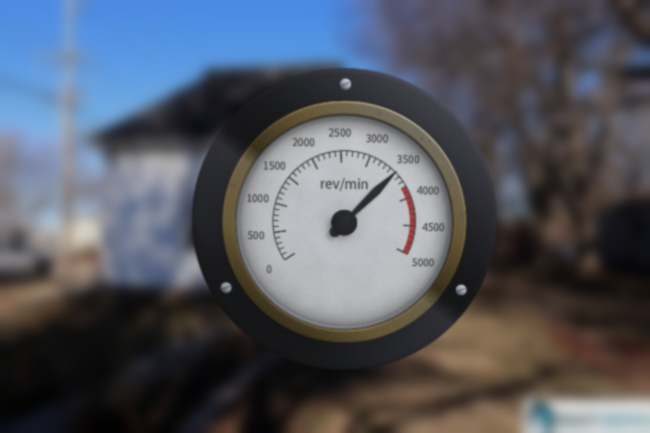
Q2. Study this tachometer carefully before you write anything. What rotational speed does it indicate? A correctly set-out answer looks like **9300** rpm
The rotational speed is **3500** rpm
